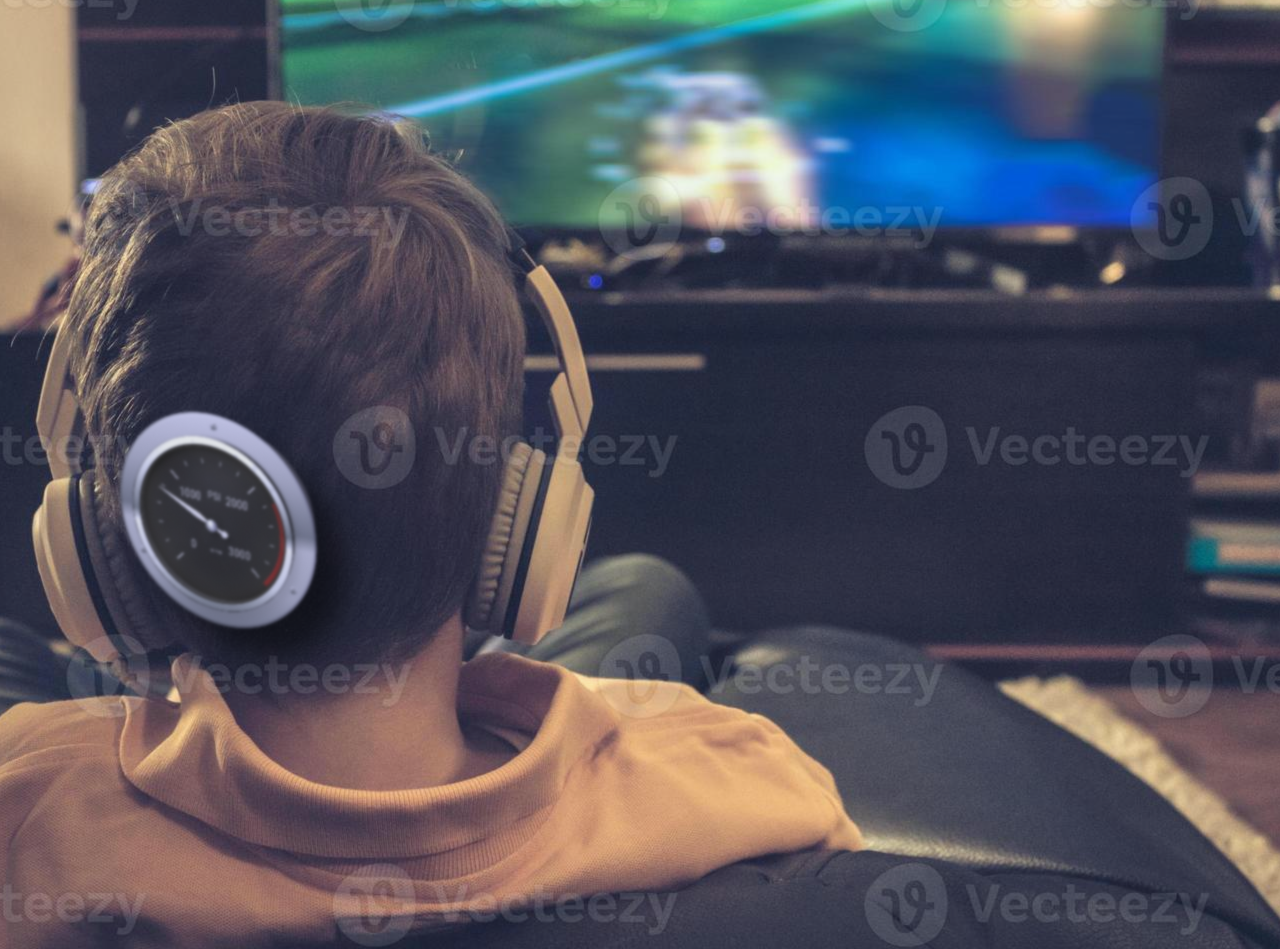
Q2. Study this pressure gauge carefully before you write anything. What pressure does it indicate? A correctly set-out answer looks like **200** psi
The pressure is **800** psi
